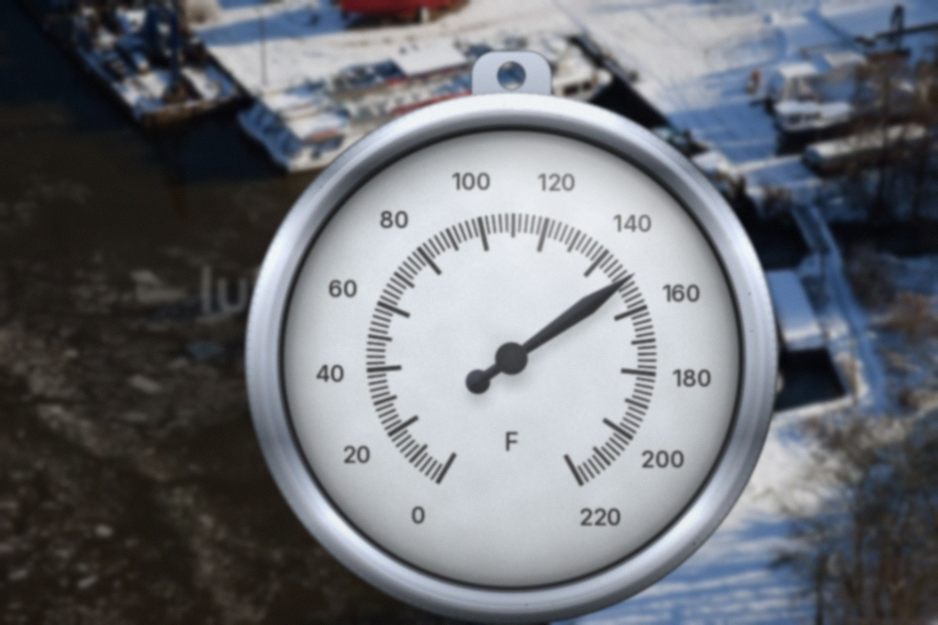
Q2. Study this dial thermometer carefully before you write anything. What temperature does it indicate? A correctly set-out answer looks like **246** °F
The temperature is **150** °F
